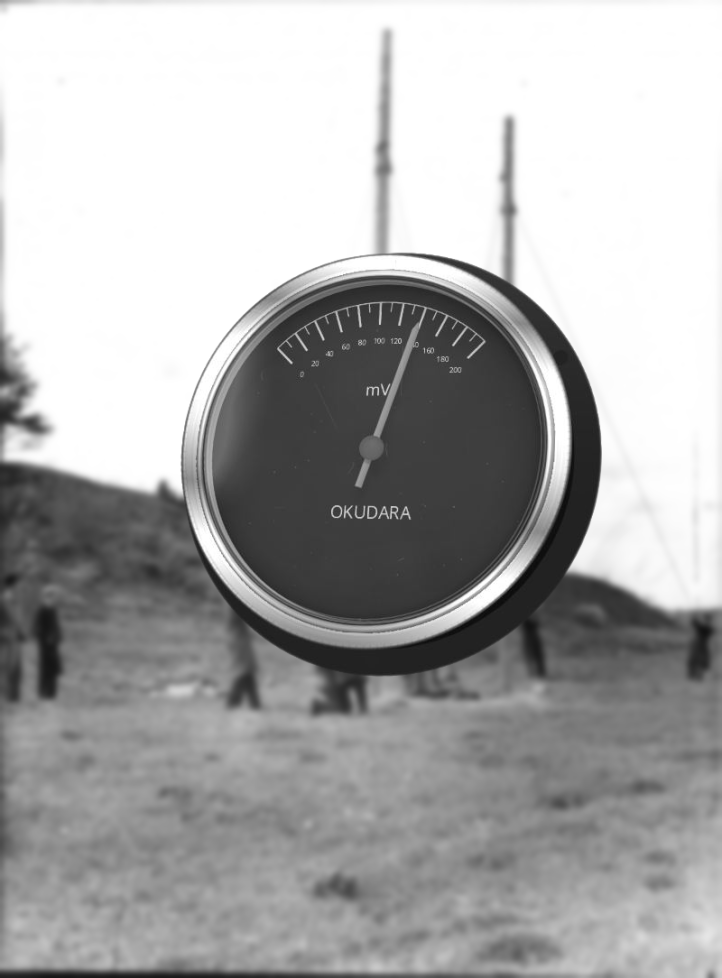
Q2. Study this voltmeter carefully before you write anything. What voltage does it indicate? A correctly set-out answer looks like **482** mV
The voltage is **140** mV
